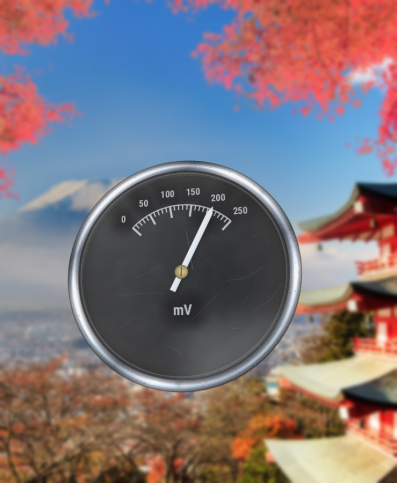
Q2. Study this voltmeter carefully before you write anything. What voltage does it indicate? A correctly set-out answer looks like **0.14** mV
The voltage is **200** mV
